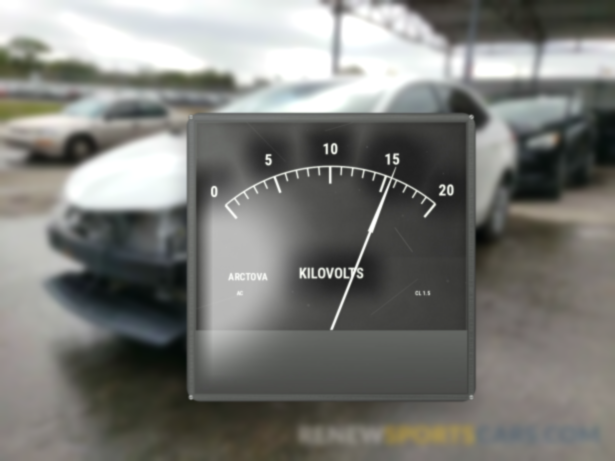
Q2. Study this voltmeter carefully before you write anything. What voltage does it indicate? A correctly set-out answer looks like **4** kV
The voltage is **15.5** kV
